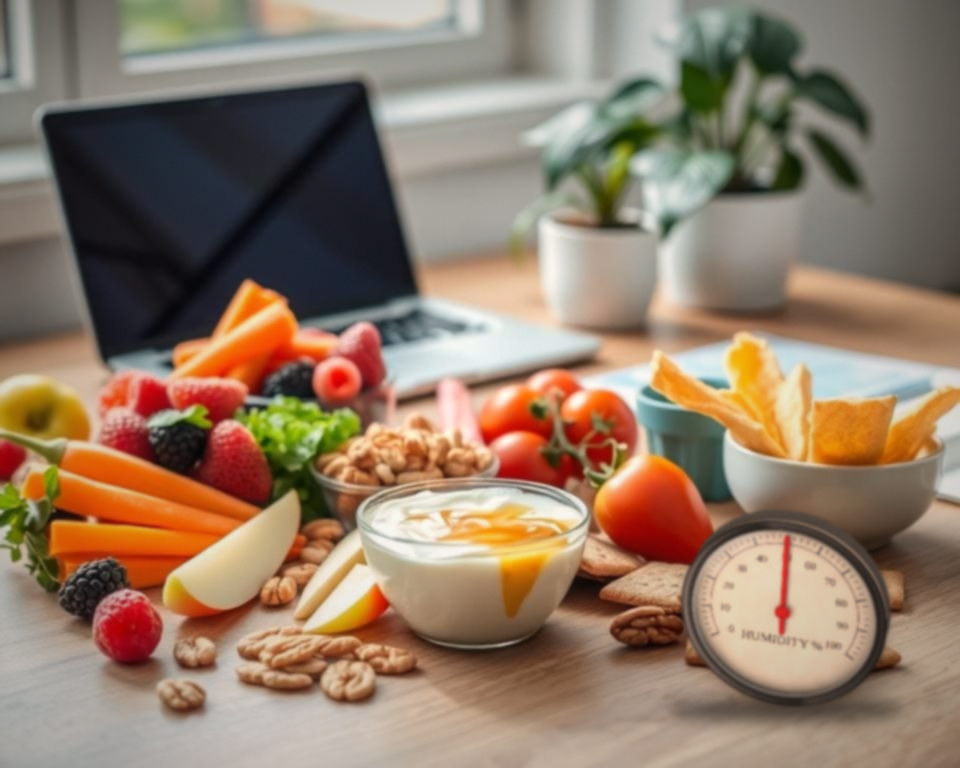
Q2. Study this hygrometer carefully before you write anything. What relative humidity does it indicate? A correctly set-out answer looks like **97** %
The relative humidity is **50** %
